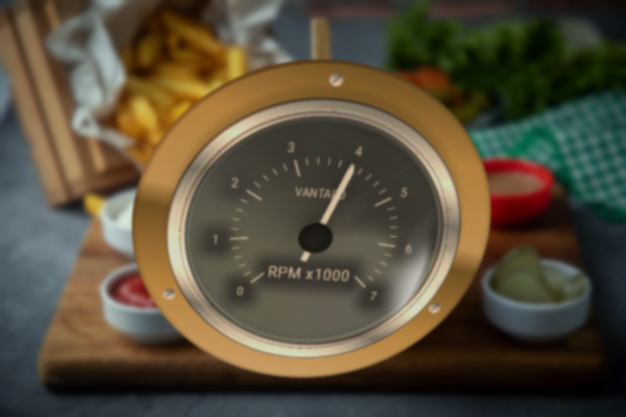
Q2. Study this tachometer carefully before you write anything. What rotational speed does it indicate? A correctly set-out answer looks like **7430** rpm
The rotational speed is **4000** rpm
